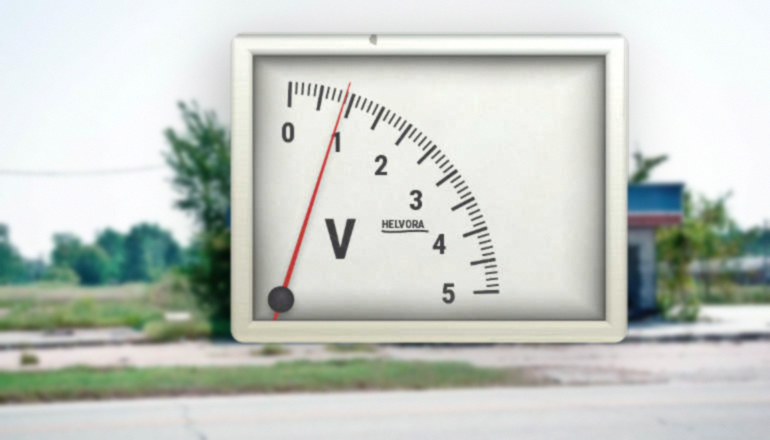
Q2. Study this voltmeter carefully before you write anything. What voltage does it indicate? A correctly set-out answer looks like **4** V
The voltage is **0.9** V
